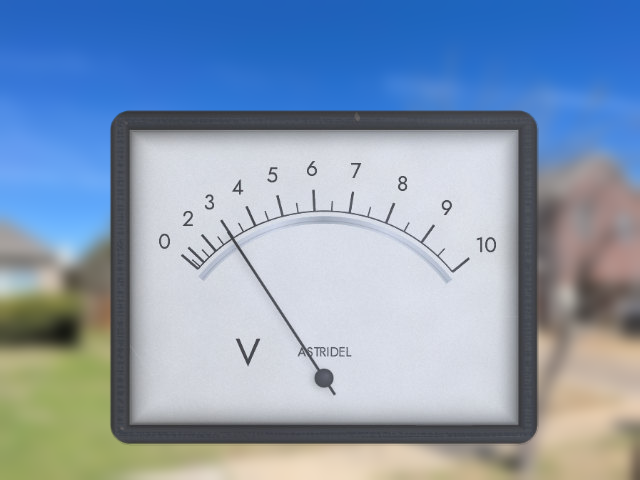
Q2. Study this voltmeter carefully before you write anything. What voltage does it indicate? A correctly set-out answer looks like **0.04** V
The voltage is **3** V
